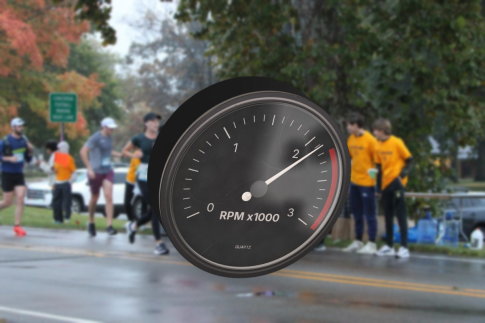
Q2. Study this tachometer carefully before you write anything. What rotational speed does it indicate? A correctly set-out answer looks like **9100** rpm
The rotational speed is **2100** rpm
